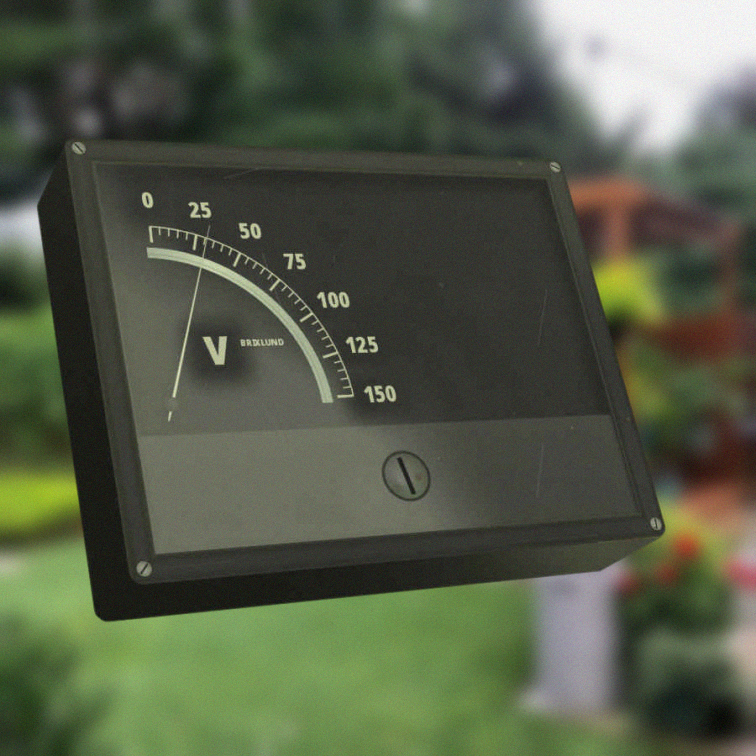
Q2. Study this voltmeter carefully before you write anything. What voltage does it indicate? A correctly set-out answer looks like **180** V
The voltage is **30** V
